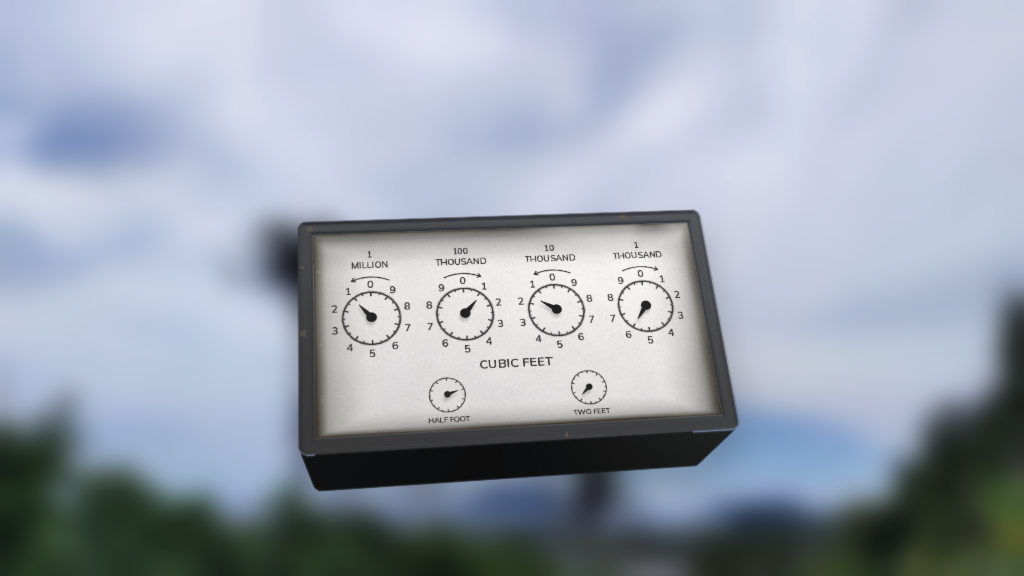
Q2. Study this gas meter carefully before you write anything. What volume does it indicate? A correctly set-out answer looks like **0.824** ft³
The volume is **111600** ft³
